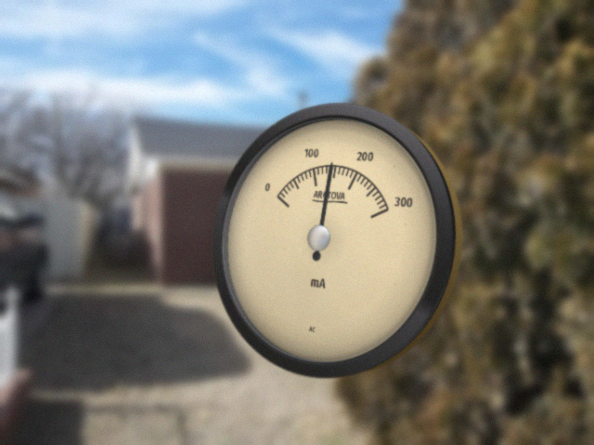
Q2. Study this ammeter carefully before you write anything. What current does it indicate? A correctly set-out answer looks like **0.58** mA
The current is **150** mA
